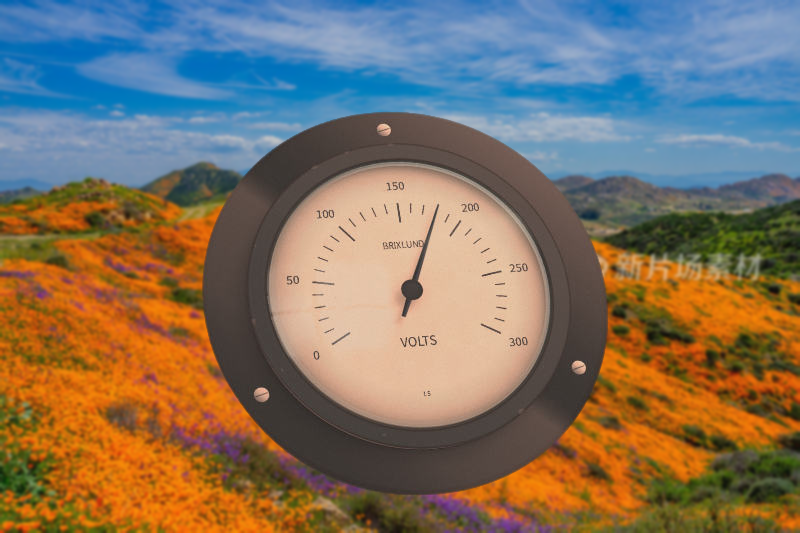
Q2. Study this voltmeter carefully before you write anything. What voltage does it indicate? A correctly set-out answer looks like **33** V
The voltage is **180** V
